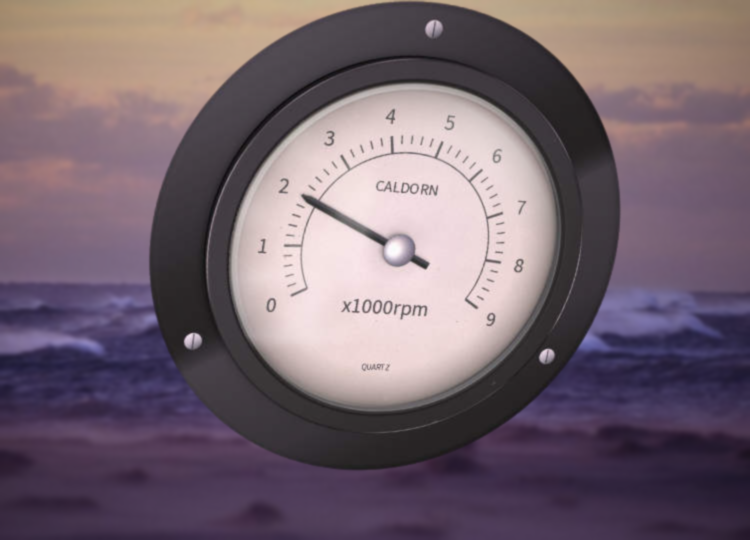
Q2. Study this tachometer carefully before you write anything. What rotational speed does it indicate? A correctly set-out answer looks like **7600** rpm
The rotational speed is **2000** rpm
